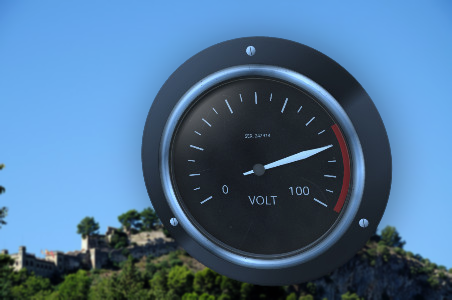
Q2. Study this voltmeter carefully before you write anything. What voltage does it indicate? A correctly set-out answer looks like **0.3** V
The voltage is **80** V
